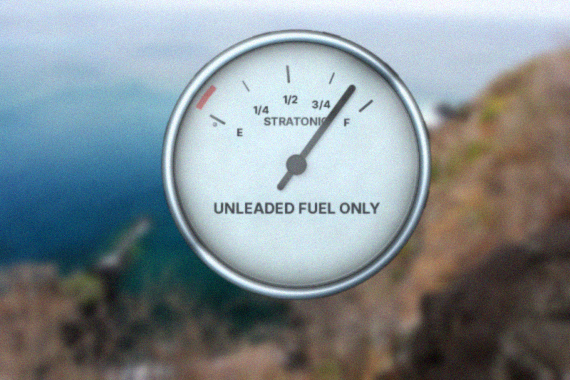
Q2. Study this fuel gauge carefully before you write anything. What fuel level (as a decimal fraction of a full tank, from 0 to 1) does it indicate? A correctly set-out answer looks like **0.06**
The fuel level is **0.875**
